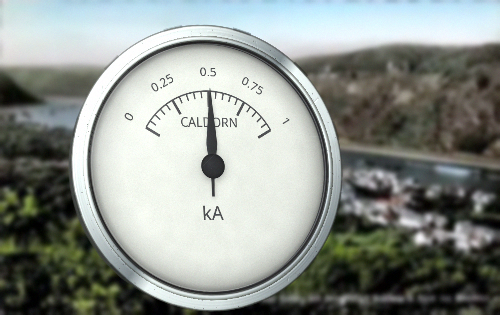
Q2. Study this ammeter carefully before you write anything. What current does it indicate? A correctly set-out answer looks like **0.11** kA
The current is **0.5** kA
